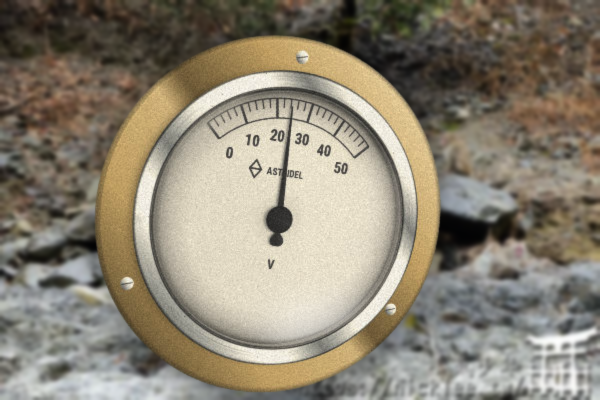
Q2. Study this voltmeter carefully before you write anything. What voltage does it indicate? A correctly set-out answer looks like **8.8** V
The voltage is **24** V
